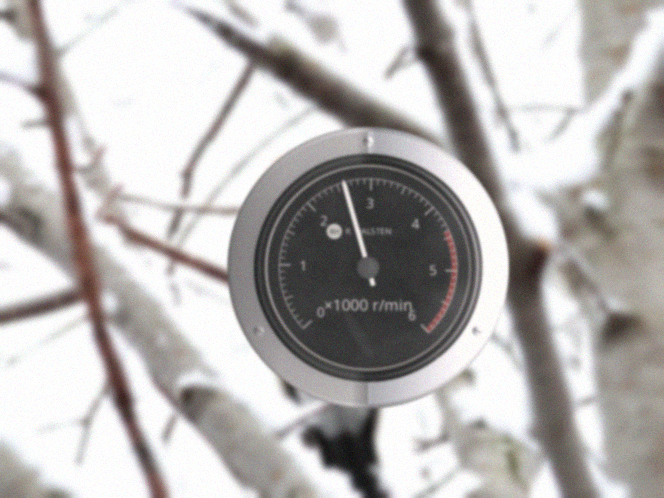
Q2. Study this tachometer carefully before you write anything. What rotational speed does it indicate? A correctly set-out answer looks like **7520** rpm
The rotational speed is **2600** rpm
